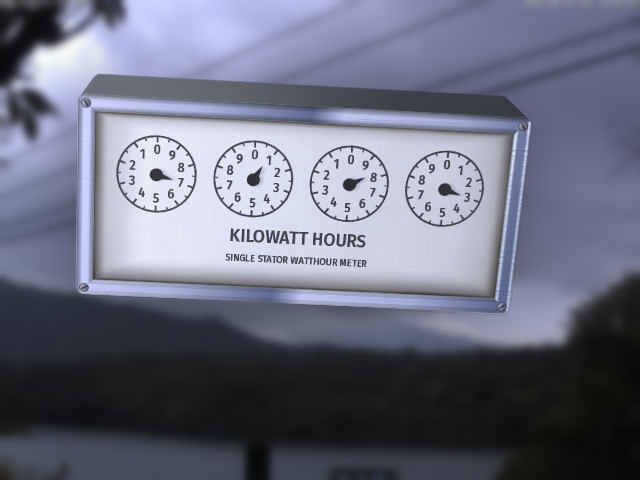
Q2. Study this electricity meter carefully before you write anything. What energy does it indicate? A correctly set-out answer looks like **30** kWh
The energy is **7083** kWh
